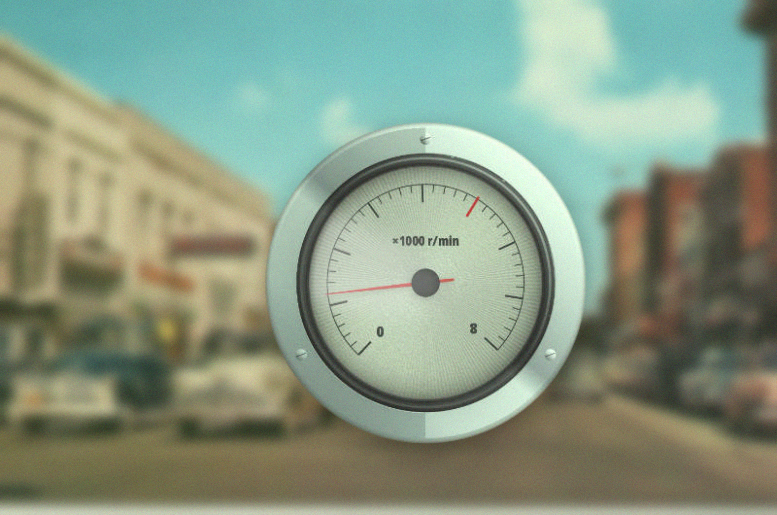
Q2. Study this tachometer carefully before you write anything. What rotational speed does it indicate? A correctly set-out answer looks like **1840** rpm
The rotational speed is **1200** rpm
